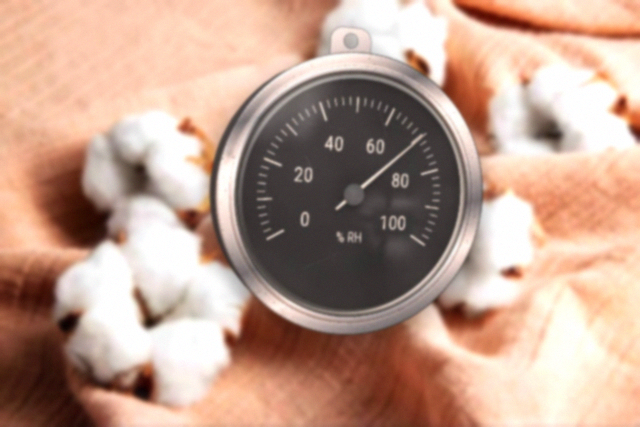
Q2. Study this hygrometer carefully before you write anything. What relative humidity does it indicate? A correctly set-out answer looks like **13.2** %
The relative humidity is **70** %
